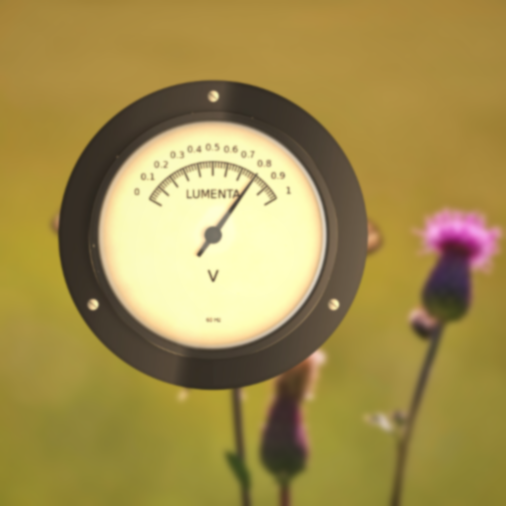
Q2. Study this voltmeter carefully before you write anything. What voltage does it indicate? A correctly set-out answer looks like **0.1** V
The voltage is **0.8** V
